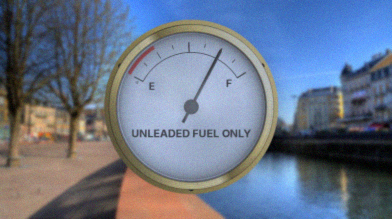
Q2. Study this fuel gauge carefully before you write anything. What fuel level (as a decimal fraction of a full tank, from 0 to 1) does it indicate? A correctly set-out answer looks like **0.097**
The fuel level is **0.75**
